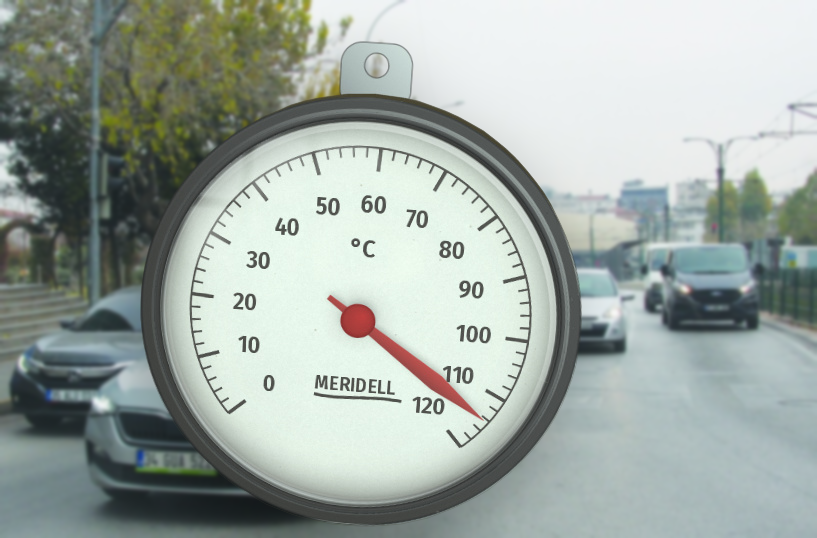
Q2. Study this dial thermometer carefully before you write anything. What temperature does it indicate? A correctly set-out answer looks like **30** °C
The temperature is **114** °C
